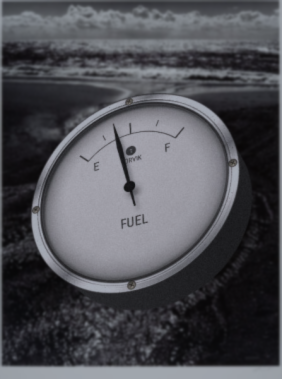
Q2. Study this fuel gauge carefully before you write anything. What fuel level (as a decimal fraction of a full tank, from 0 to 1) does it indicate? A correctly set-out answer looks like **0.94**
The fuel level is **0.375**
